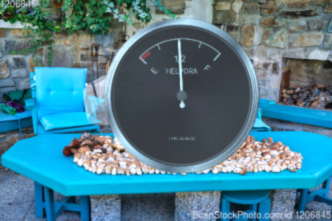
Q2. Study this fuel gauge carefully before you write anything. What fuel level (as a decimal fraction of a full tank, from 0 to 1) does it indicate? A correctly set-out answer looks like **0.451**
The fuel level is **0.5**
